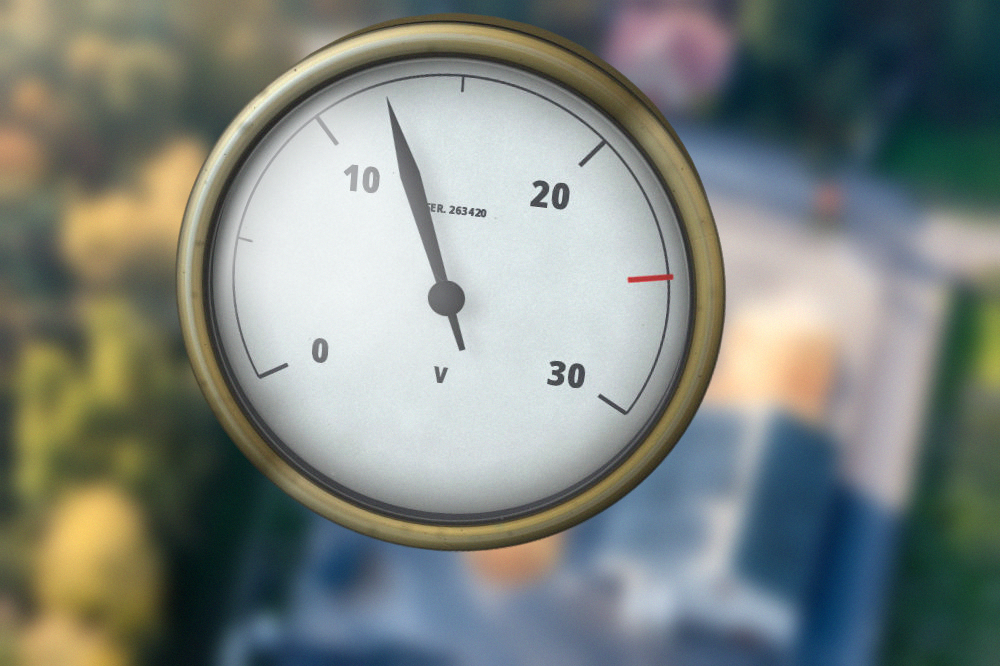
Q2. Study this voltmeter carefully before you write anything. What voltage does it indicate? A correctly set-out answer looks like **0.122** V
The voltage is **12.5** V
